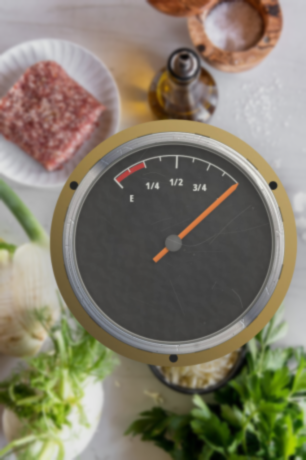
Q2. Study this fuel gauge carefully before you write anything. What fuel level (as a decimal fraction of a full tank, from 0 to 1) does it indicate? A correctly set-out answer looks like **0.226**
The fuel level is **1**
